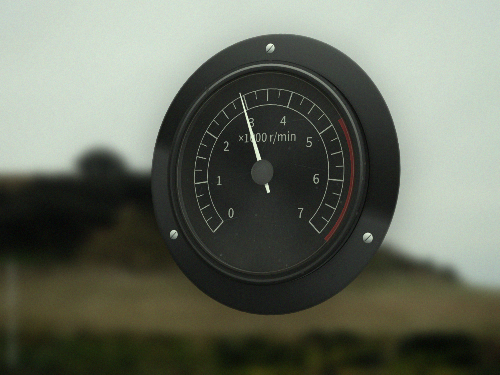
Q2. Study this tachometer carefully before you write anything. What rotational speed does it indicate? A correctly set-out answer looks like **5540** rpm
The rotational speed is **3000** rpm
